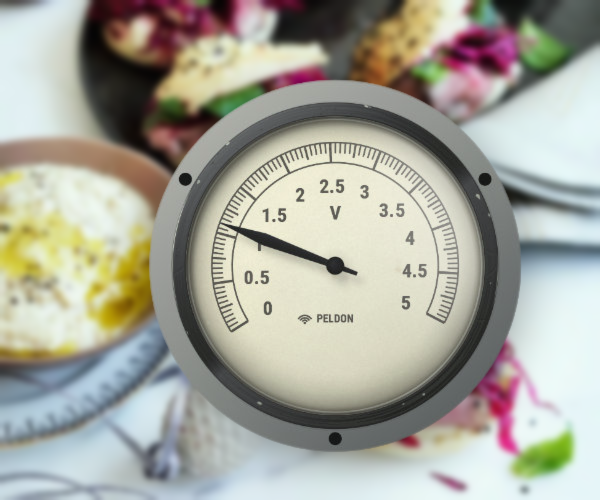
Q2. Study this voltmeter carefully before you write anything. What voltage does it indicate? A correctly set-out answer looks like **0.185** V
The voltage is **1.1** V
